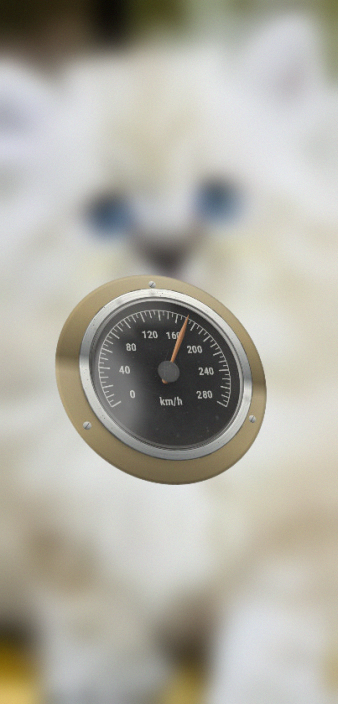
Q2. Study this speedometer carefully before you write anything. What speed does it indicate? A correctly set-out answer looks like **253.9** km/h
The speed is **170** km/h
